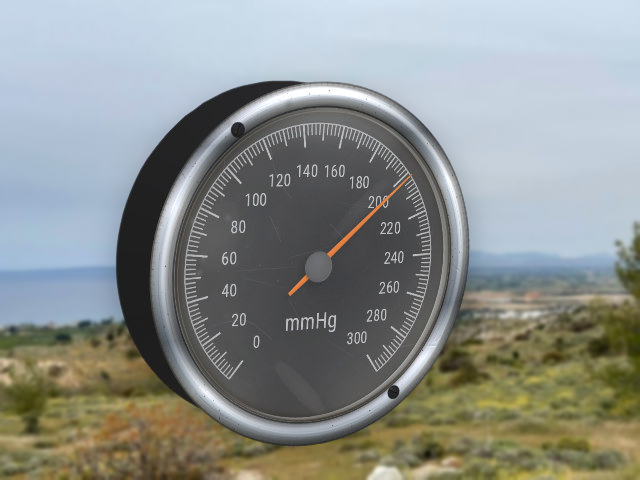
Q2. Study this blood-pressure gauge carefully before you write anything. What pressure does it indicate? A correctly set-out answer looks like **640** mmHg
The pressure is **200** mmHg
